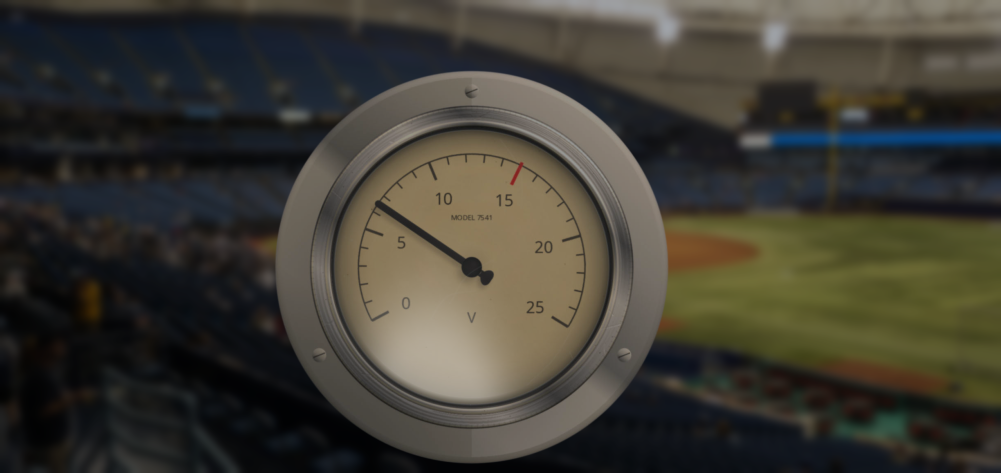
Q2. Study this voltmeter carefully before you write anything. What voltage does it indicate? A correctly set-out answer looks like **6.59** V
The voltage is **6.5** V
